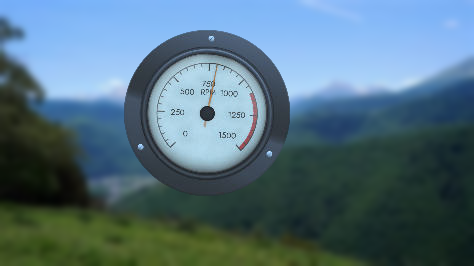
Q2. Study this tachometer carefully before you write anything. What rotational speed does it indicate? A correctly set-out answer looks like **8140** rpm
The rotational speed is **800** rpm
